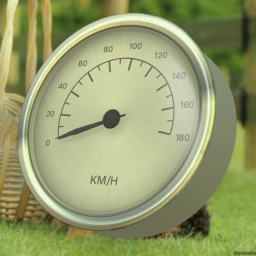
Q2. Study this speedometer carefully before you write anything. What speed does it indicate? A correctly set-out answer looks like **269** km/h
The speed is **0** km/h
